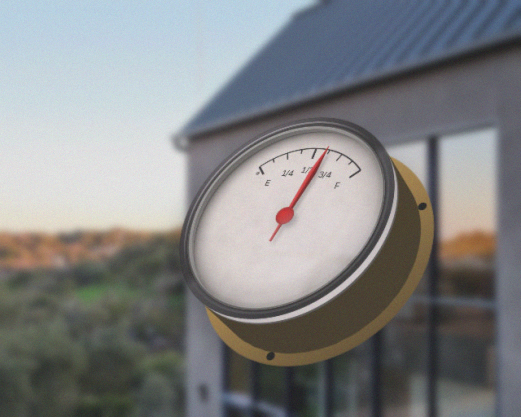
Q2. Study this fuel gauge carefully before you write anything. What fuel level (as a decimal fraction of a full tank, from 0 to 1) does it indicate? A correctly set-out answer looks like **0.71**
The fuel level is **0.625**
